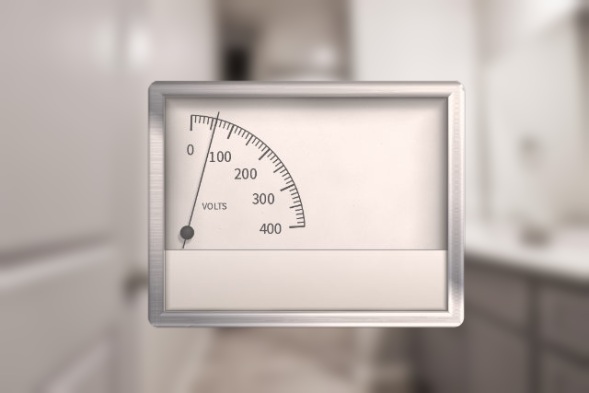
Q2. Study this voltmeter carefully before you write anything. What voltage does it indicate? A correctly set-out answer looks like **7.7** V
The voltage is **60** V
